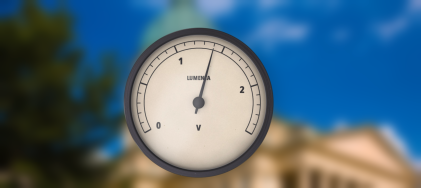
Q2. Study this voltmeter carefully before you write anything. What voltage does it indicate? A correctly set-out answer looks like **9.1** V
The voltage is **1.4** V
